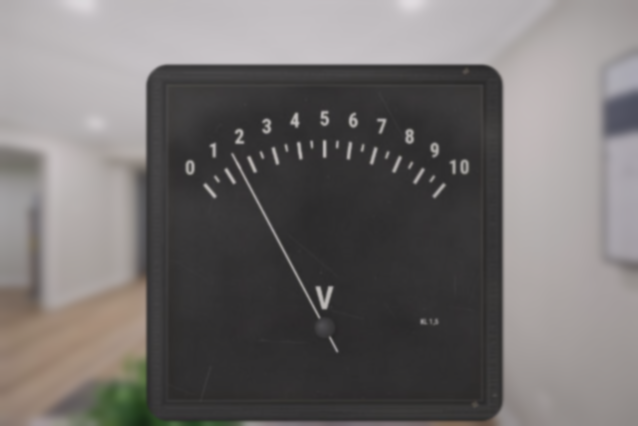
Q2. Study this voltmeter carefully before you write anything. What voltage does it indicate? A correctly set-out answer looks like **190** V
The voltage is **1.5** V
